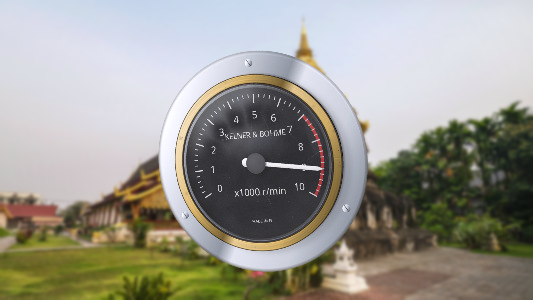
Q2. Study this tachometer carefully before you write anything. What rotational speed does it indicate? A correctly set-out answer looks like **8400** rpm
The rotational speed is **9000** rpm
